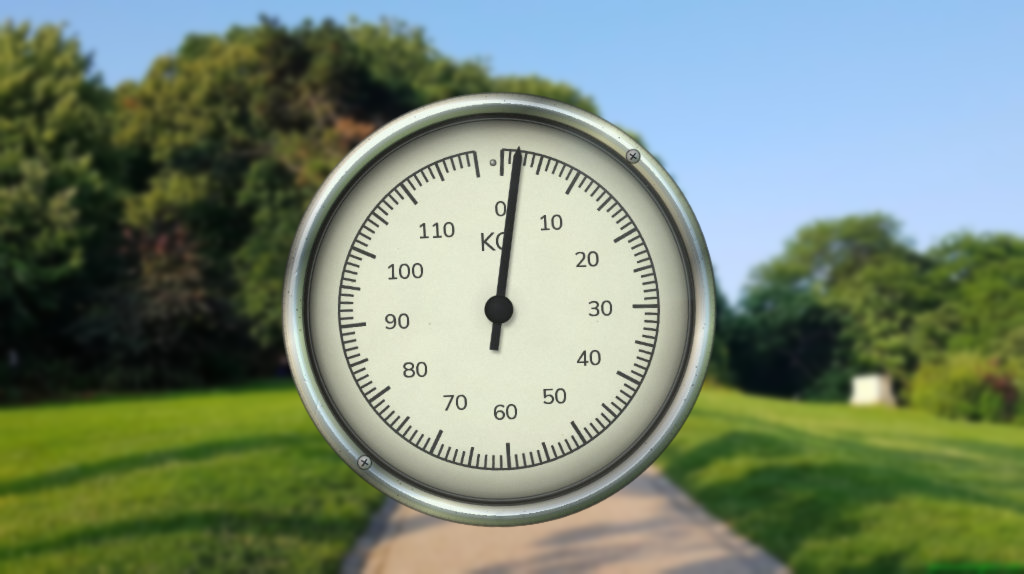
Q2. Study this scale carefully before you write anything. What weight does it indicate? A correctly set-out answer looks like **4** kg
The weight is **2** kg
